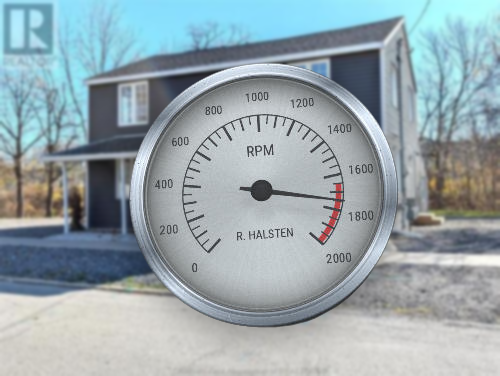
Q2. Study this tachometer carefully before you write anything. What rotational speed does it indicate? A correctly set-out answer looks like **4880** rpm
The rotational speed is **1750** rpm
